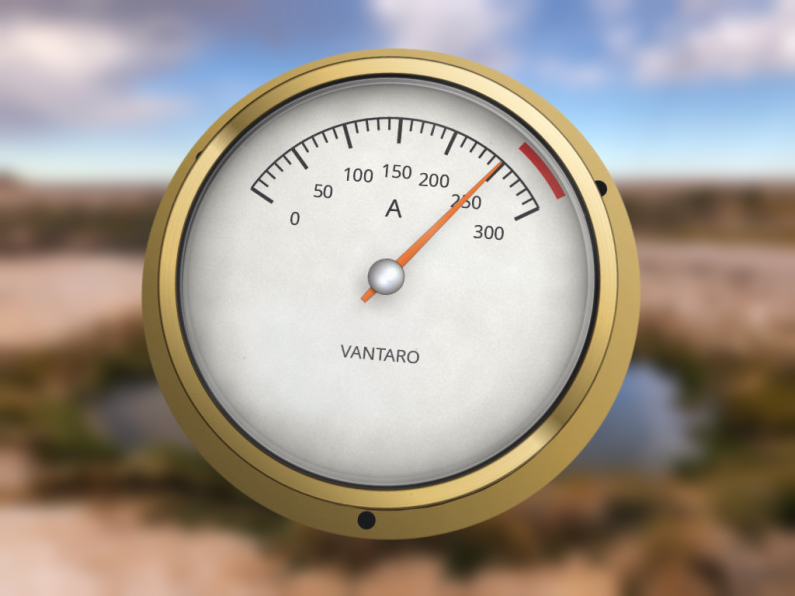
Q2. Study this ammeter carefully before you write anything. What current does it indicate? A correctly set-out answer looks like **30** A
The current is **250** A
